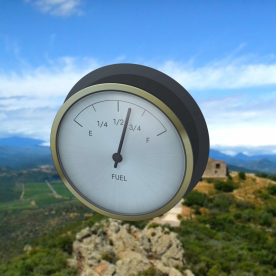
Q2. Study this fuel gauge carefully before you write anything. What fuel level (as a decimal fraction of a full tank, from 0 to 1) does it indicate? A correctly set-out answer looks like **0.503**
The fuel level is **0.625**
